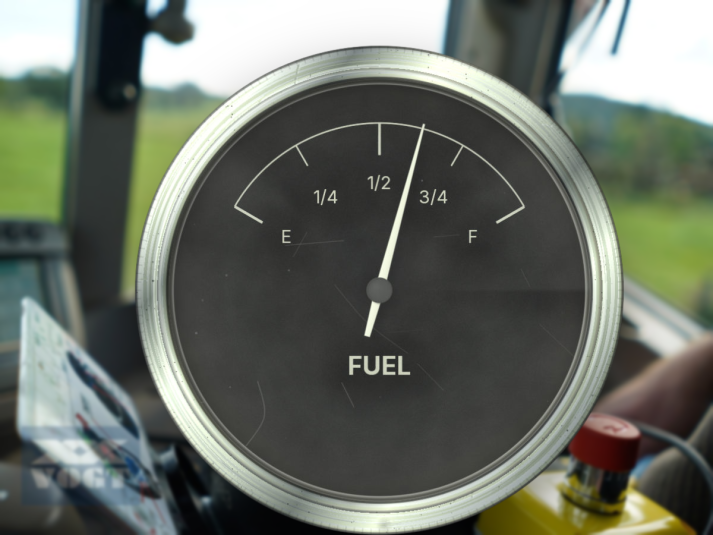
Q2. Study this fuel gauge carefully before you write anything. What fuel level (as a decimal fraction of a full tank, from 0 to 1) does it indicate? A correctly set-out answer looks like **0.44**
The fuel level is **0.625**
